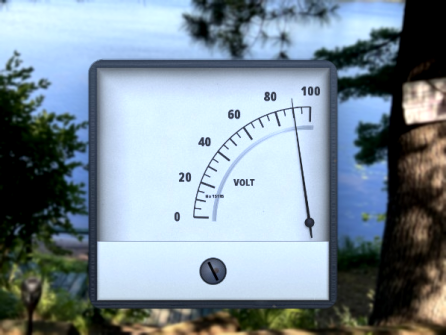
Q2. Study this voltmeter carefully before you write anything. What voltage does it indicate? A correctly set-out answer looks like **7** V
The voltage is **90** V
